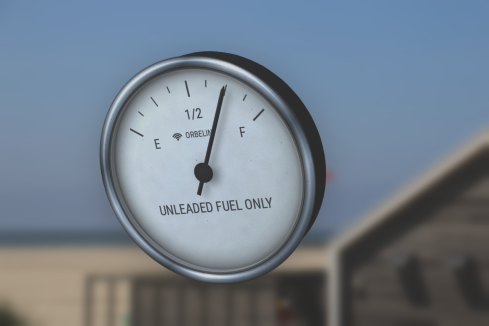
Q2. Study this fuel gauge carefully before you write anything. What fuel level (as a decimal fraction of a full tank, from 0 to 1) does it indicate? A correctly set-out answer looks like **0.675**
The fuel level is **0.75**
